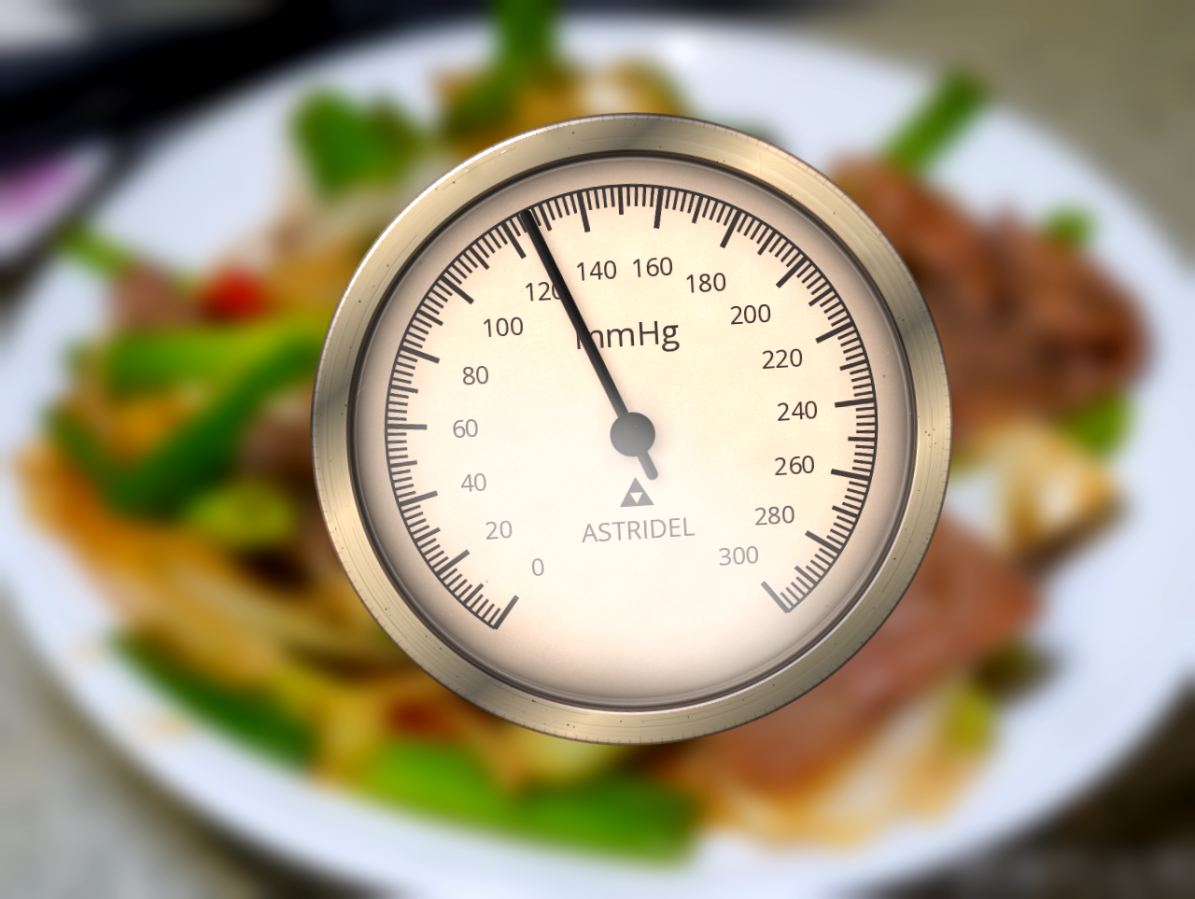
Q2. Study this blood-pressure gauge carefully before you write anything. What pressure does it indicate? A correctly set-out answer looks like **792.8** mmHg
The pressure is **126** mmHg
